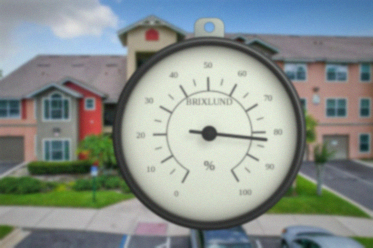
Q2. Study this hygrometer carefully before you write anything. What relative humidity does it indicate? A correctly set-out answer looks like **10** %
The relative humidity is **82.5** %
